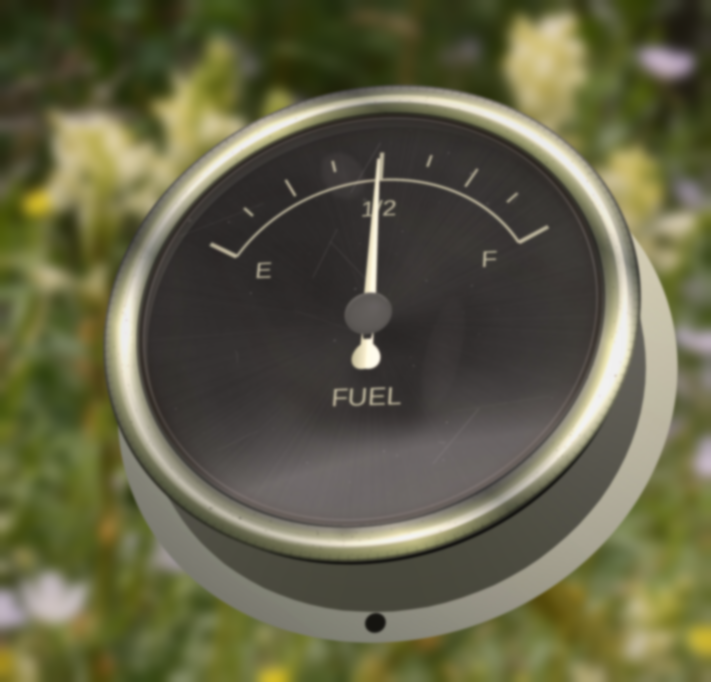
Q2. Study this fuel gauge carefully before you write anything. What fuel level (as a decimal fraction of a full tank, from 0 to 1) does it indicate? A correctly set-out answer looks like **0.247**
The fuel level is **0.5**
